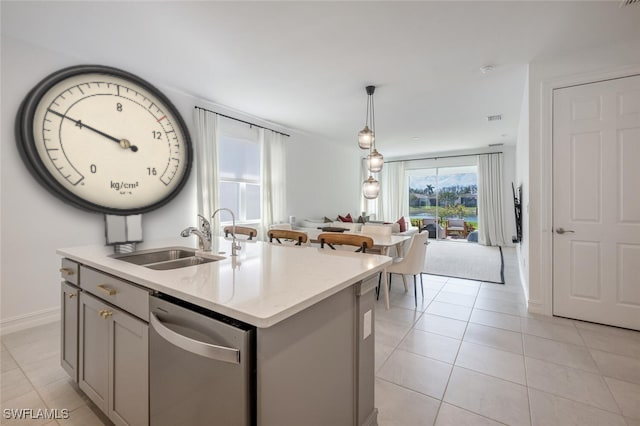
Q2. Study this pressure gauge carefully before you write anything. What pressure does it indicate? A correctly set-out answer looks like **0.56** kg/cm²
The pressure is **4** kg/cm²
